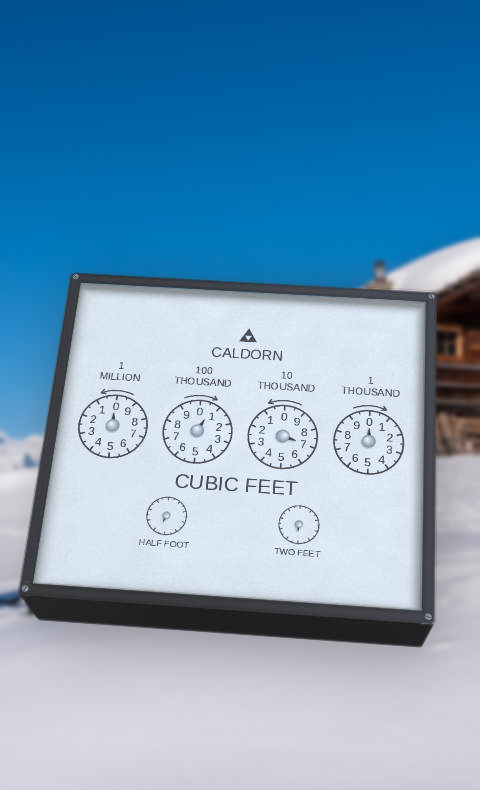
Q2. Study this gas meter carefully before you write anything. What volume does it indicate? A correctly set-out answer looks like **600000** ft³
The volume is **7000** ft³
